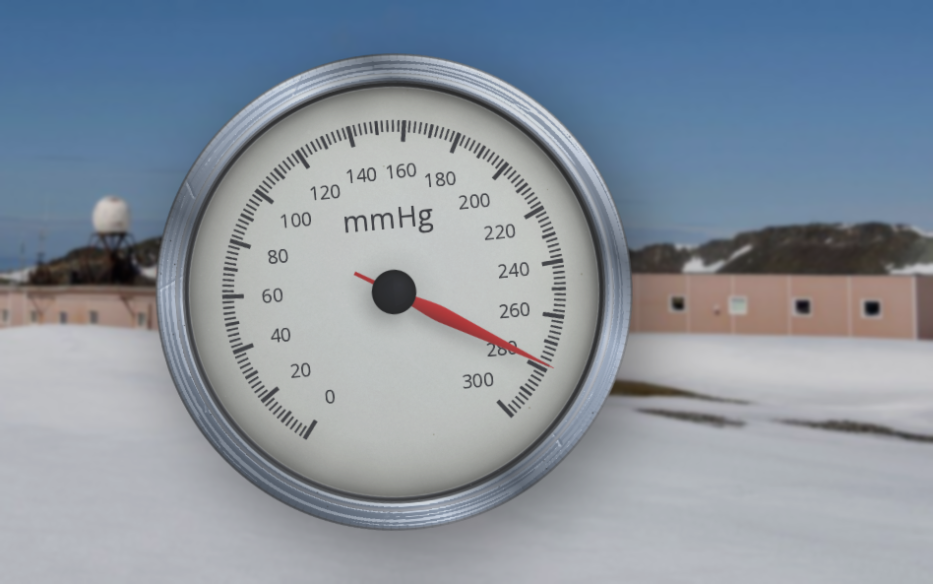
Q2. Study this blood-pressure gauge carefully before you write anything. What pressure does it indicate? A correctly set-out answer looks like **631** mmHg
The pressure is **278** mmHg
